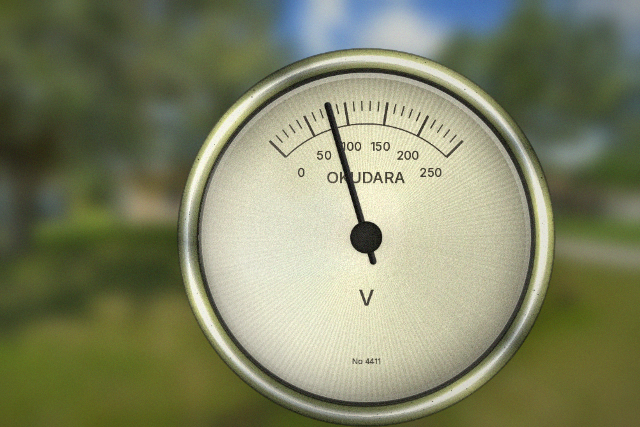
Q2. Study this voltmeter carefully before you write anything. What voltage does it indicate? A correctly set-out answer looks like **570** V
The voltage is **80** V
